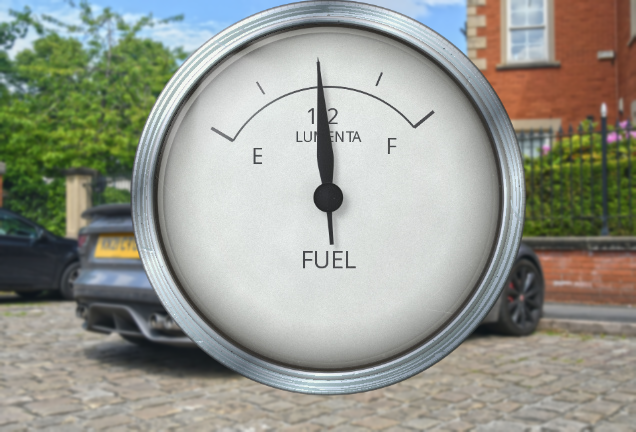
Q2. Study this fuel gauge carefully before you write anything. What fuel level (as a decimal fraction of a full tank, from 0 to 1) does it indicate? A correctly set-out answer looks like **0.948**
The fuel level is **0.5**
